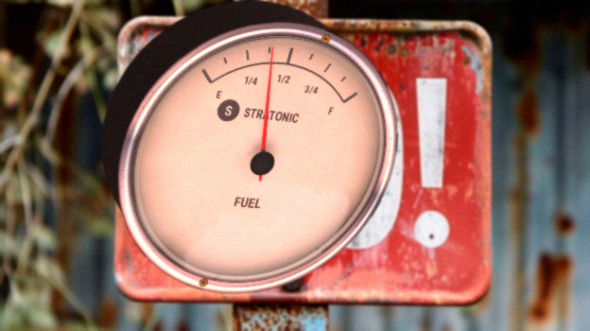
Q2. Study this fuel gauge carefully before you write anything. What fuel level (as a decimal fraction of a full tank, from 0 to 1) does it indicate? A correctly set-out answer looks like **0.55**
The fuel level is **0.375**
